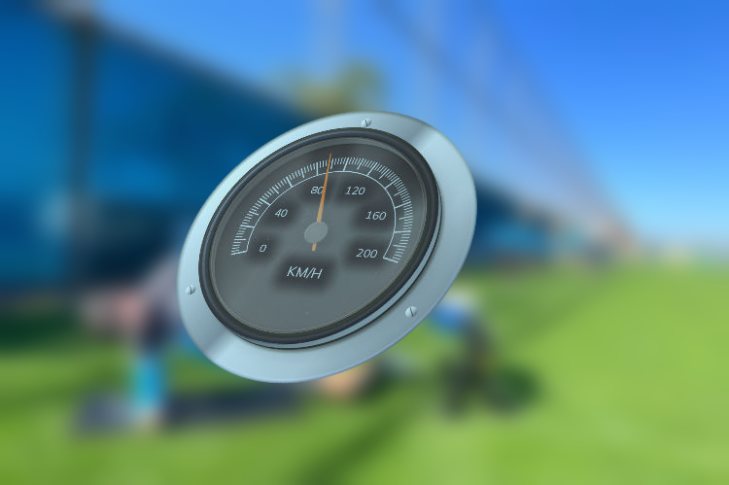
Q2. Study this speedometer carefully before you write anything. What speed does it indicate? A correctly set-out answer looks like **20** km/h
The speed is **90** km/h
